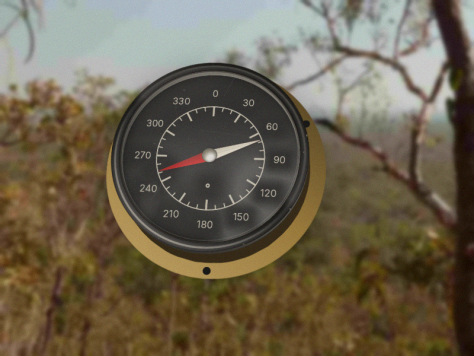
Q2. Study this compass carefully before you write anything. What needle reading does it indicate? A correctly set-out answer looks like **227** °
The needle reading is **250** °
